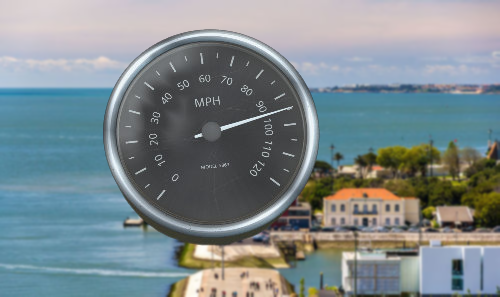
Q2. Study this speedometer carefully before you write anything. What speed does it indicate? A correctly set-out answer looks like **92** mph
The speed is **95** mph
